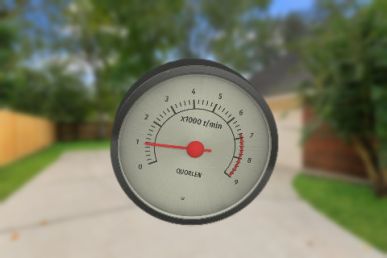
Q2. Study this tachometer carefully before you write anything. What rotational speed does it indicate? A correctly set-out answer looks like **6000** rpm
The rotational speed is **1000** rpm
